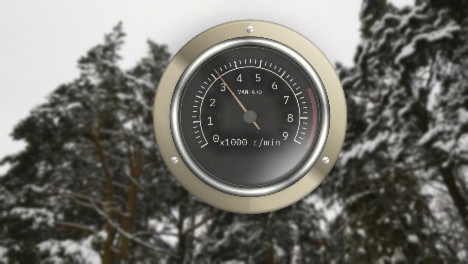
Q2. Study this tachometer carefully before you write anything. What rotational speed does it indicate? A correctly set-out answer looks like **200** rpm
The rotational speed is **3200** rpm
